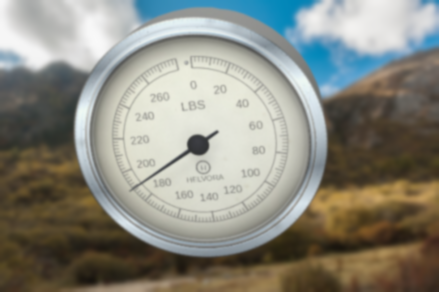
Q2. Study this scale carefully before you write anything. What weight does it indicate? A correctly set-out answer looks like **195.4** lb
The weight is **190** lb
